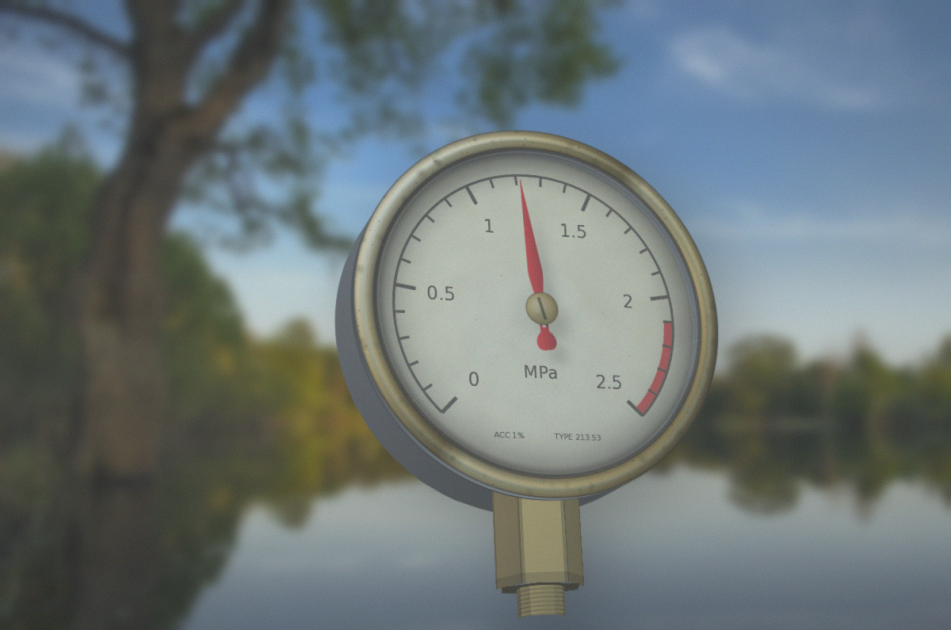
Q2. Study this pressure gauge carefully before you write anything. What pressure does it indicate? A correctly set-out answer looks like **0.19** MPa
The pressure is **1.2** MPa
